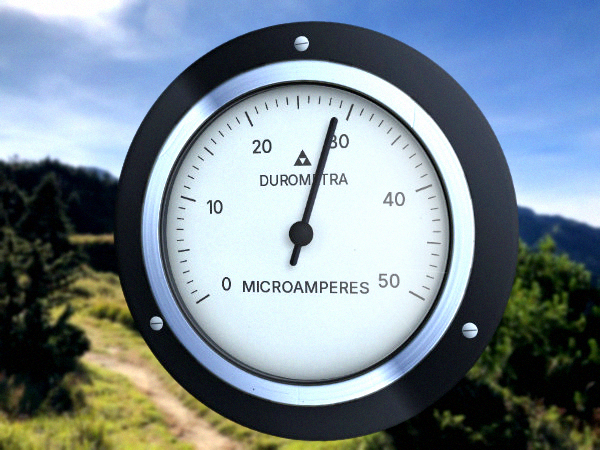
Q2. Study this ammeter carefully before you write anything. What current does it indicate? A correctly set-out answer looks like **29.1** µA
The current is **29** µA
